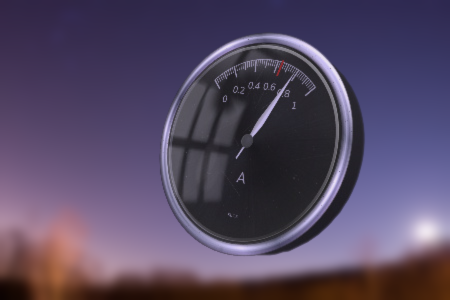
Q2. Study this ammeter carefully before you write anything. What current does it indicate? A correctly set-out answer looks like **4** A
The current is **0.8** A
